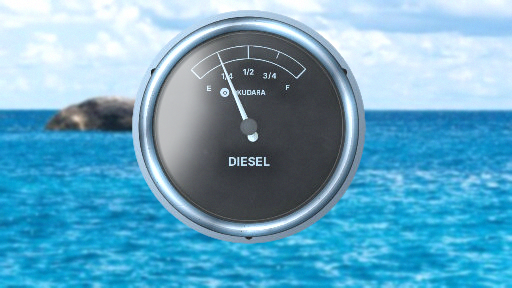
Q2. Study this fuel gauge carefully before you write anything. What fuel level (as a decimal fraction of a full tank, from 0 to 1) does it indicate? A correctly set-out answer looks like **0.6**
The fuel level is **0.25**
